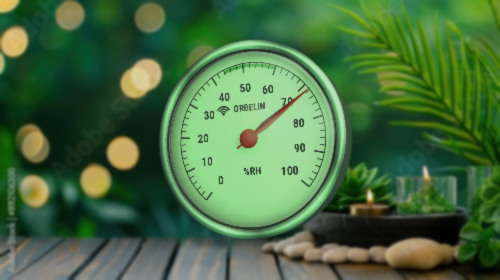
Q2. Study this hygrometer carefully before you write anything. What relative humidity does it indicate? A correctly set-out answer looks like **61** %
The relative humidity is **72** %
